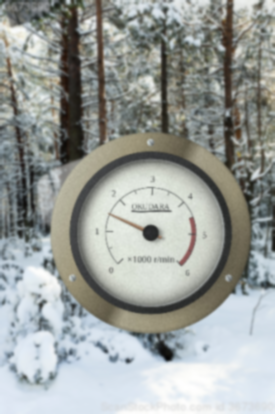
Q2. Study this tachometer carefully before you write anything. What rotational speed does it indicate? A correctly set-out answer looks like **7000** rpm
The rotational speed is **1500** rpm
